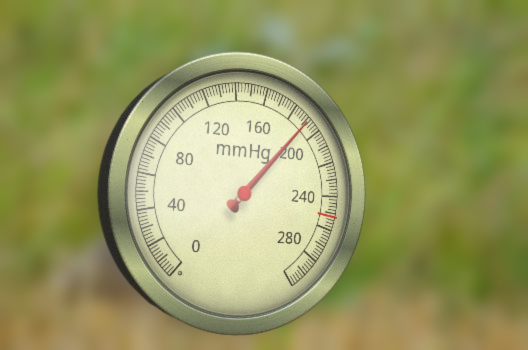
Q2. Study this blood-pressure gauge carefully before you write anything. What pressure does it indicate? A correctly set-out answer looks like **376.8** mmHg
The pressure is **190** mmHg
